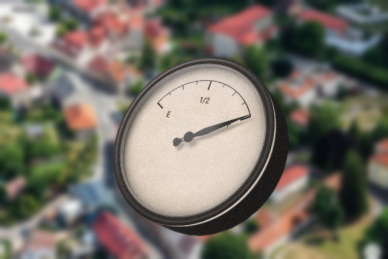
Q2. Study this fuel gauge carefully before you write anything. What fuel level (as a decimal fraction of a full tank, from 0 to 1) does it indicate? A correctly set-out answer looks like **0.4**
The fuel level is **1**
